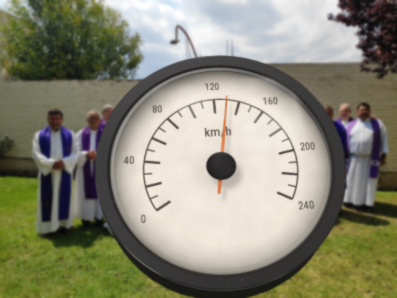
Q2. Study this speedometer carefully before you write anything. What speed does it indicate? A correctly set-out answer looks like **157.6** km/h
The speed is **130** km/h
